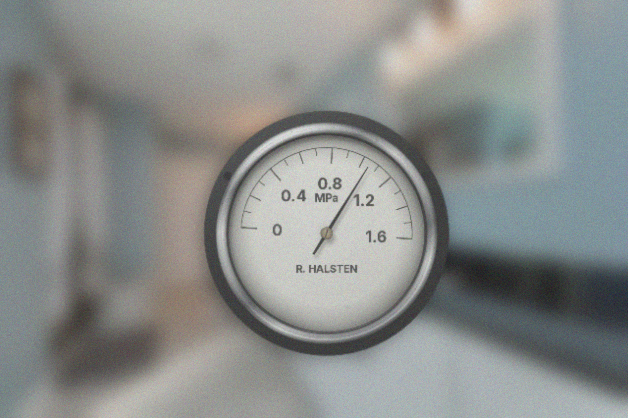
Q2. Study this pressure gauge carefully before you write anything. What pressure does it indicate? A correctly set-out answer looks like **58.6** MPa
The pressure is **1.05** MPa
